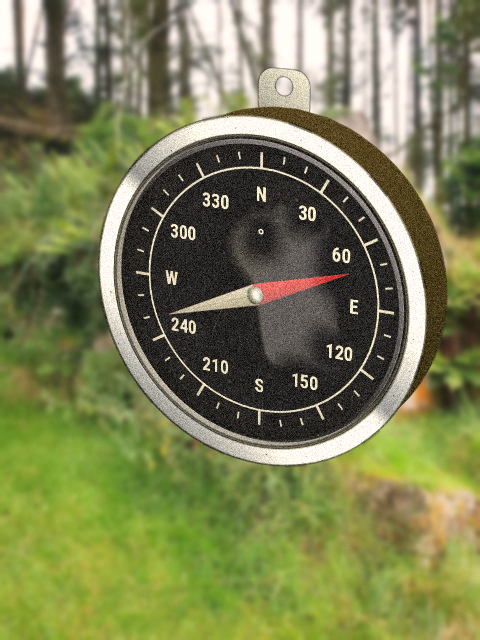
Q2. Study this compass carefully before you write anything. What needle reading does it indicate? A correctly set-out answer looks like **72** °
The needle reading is **70** °
